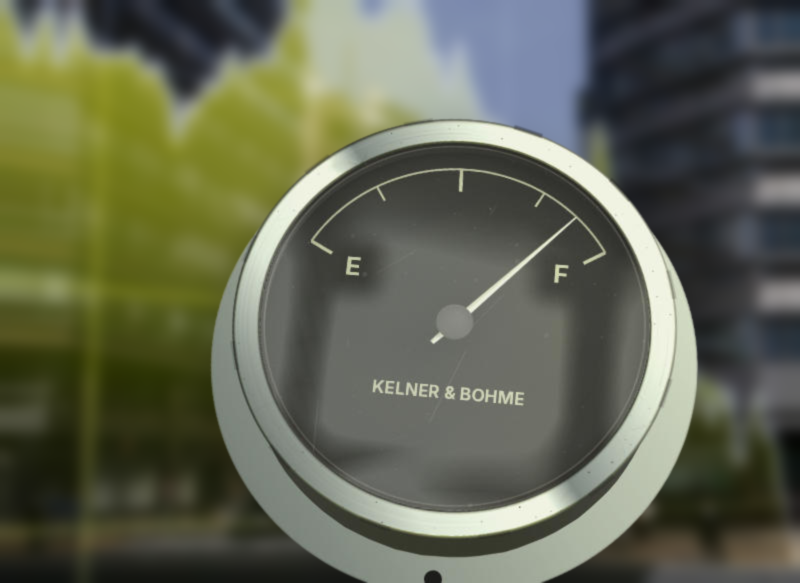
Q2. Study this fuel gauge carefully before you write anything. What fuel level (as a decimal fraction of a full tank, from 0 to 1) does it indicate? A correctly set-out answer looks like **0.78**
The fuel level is **0.875**
